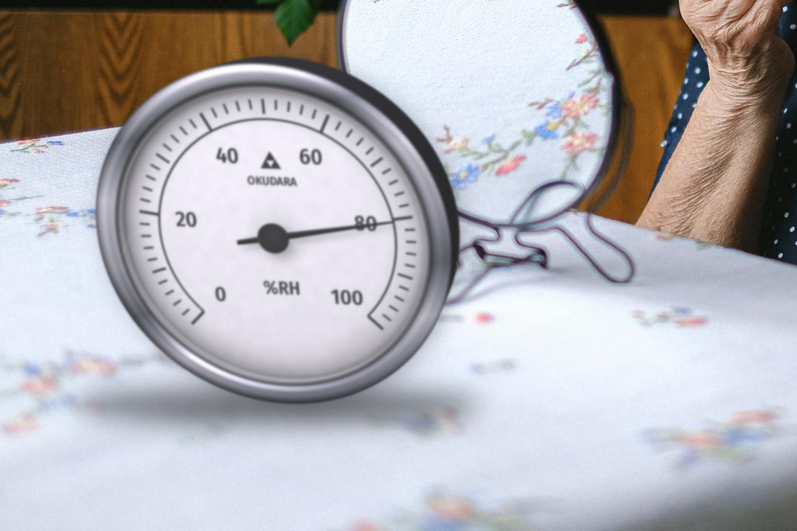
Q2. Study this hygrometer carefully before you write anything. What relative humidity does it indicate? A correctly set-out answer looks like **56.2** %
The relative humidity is **80** %
